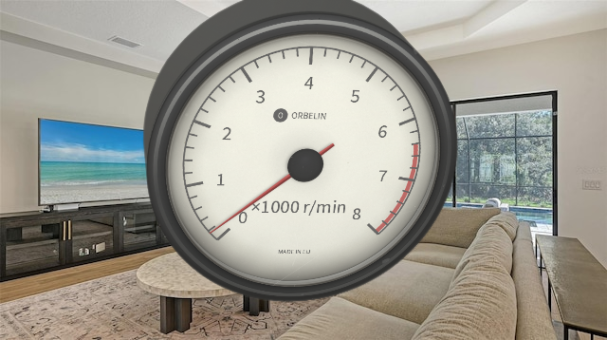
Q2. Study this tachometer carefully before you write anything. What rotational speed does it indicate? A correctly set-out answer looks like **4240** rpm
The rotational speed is **200** rpm
